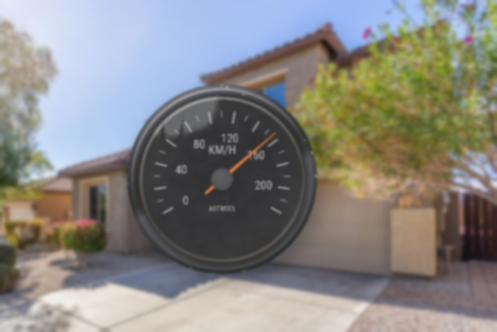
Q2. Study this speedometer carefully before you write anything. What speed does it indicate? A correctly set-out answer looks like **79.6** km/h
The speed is **155** km/h
